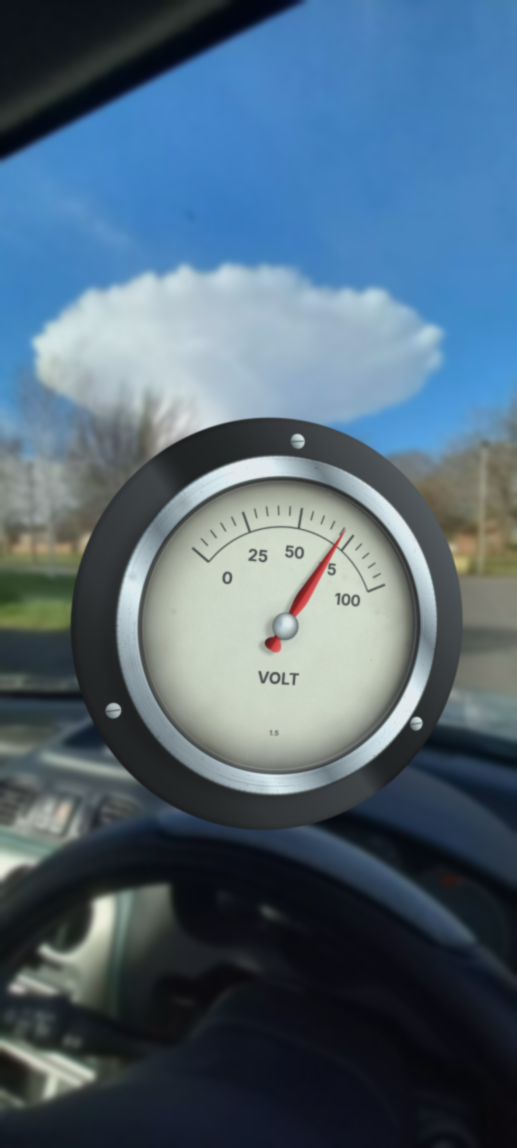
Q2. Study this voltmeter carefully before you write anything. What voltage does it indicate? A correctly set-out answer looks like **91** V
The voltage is **70** V
